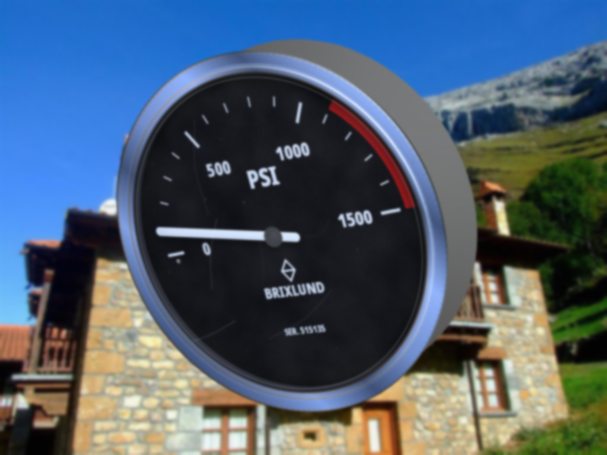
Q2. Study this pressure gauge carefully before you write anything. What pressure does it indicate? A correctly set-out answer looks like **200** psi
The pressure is **100** psi
